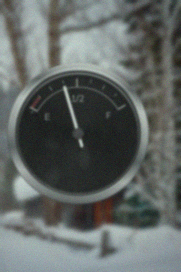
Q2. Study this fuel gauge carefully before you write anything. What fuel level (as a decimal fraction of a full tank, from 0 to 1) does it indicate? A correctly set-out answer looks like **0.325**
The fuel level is **0.375**
